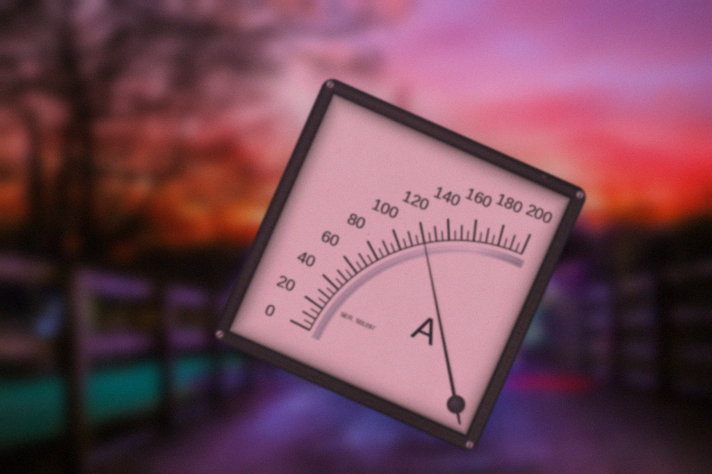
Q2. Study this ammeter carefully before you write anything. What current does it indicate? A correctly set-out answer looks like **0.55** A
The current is **120** A
